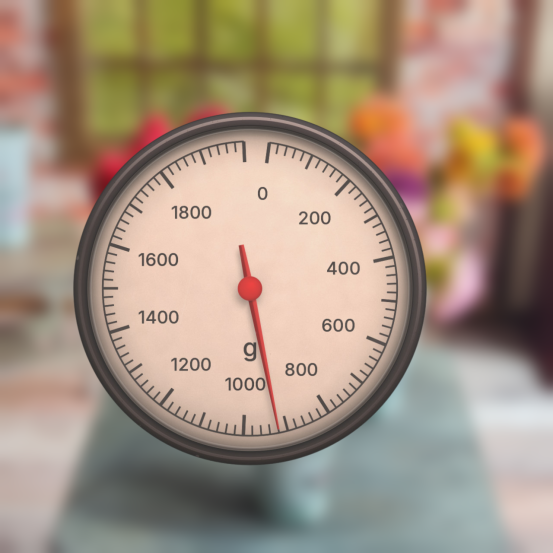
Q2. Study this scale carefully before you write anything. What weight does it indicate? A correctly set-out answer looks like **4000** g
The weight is **920** g
